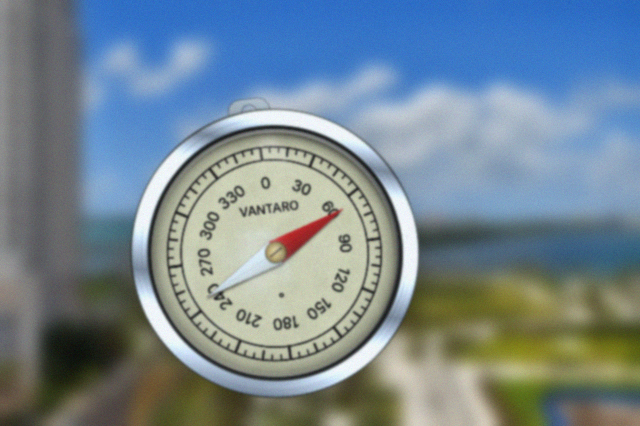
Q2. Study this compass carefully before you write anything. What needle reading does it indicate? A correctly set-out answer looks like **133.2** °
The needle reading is **65** °
